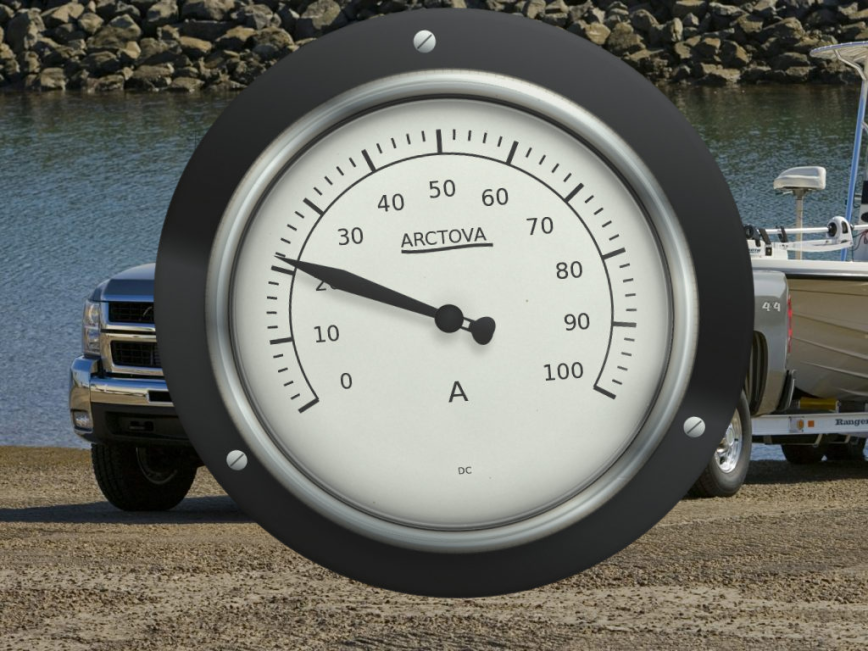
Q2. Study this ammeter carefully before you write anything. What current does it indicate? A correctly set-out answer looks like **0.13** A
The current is **22** A
